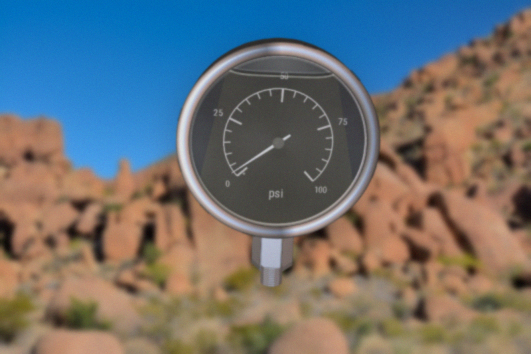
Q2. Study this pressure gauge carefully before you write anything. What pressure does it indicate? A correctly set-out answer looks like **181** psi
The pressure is **2.5** psi
